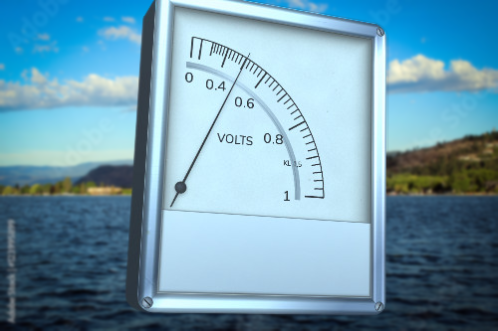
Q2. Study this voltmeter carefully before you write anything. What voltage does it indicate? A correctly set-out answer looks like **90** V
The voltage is **0.5** V
